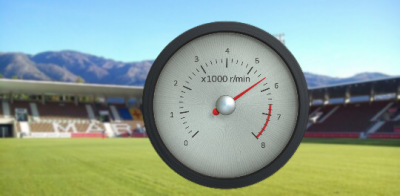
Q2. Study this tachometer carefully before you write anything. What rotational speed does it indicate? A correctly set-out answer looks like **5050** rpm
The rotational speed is **5600** rpm
